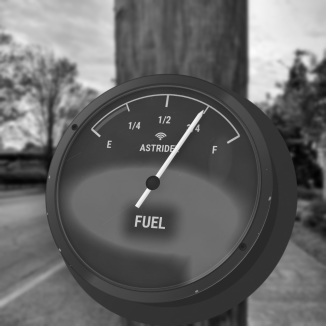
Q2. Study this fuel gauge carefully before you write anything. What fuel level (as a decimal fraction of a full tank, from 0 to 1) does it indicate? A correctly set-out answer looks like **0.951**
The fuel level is **0.75**
